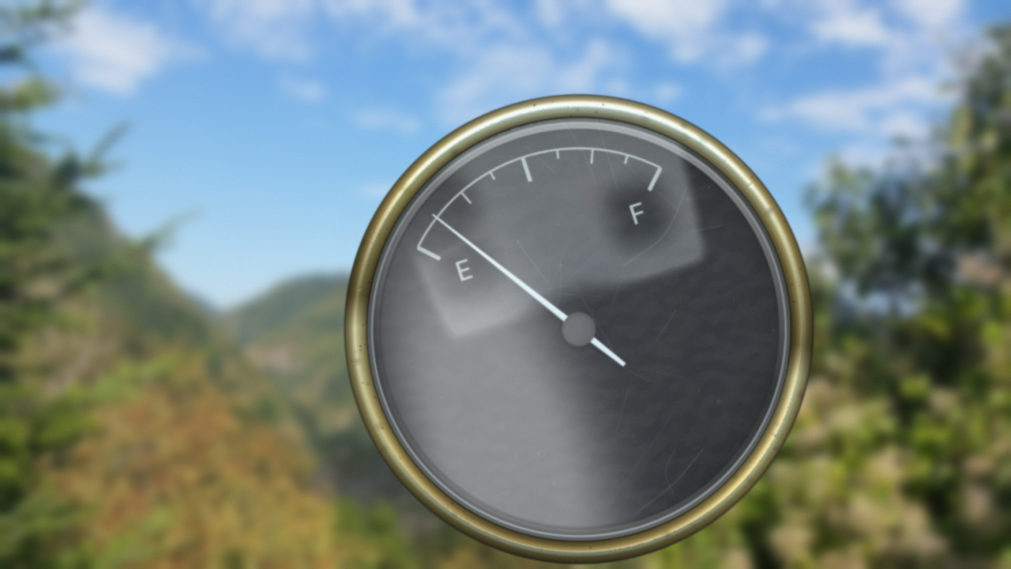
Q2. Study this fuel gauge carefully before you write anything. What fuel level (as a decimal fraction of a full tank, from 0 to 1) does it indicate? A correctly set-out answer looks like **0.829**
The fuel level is **0.125**
